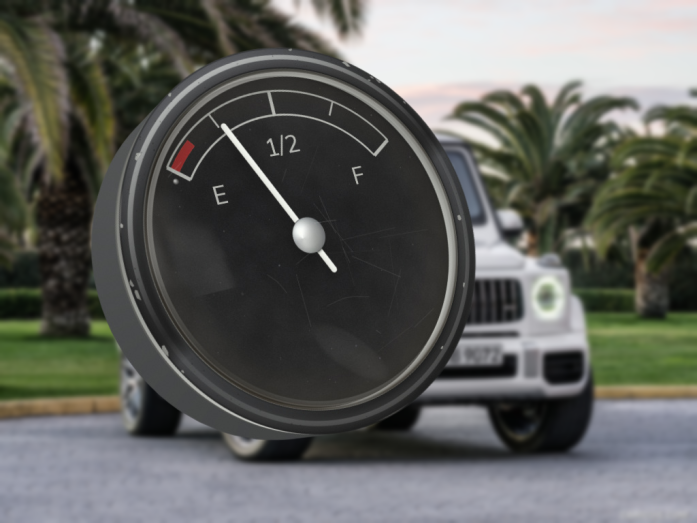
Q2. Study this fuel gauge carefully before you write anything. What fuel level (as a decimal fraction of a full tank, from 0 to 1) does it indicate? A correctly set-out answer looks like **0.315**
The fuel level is **0.25**
